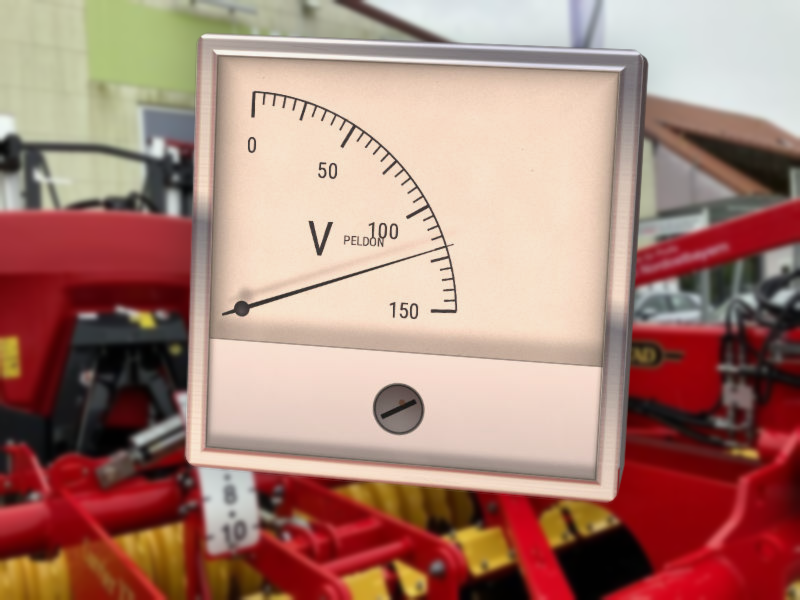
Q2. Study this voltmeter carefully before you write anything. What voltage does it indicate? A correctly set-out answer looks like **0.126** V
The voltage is **120** V
